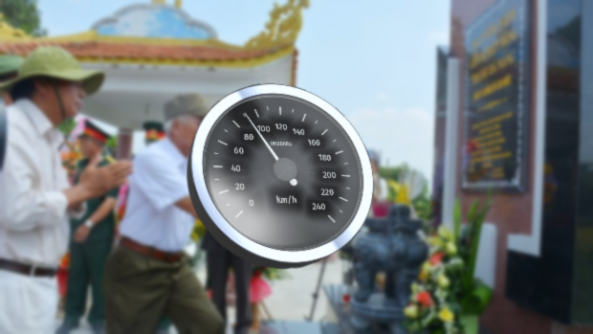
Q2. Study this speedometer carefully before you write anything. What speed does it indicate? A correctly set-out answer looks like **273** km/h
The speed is **90** km/h
